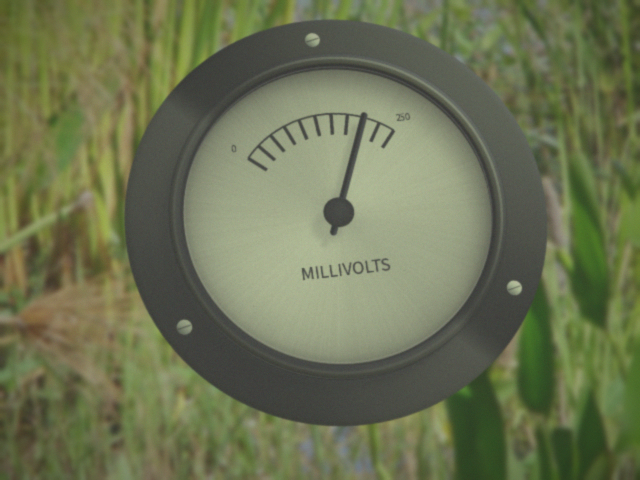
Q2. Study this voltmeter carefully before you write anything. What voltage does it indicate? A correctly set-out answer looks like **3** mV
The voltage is **200** mV
